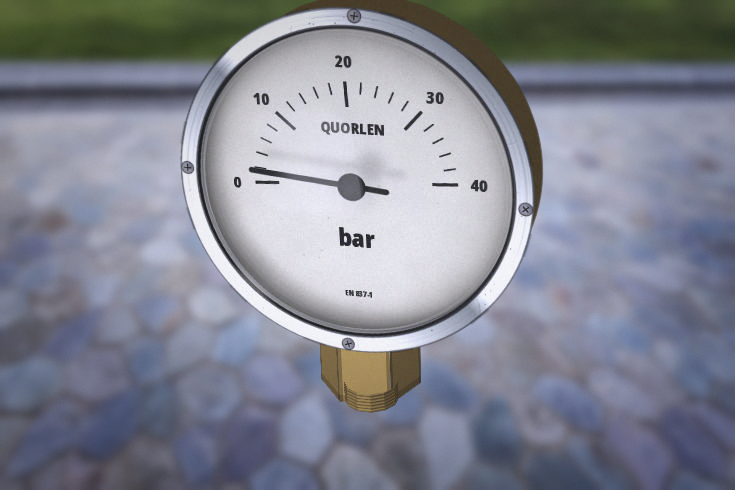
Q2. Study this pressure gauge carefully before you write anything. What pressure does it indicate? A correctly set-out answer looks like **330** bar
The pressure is **2** bar
